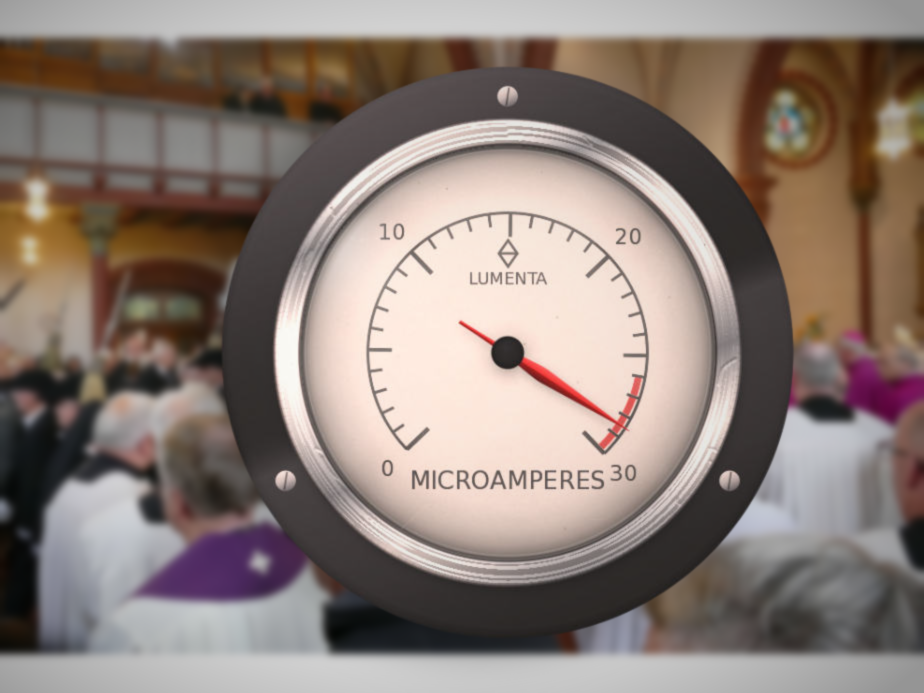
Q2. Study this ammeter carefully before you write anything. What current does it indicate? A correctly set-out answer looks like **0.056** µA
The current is **28.5** µA
